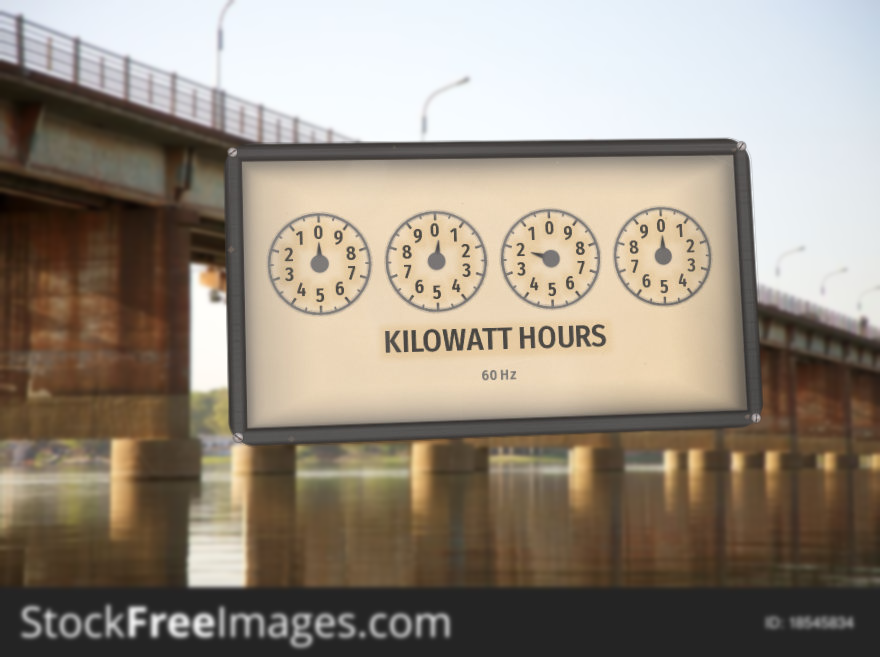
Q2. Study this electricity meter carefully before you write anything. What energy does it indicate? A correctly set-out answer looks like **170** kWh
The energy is **20** kWh
